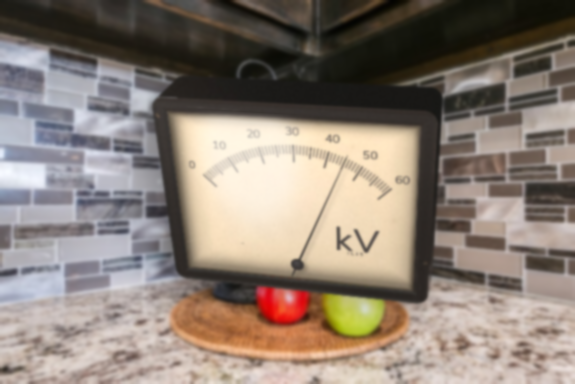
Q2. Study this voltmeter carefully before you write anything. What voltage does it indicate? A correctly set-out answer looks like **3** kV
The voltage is **45** kV
